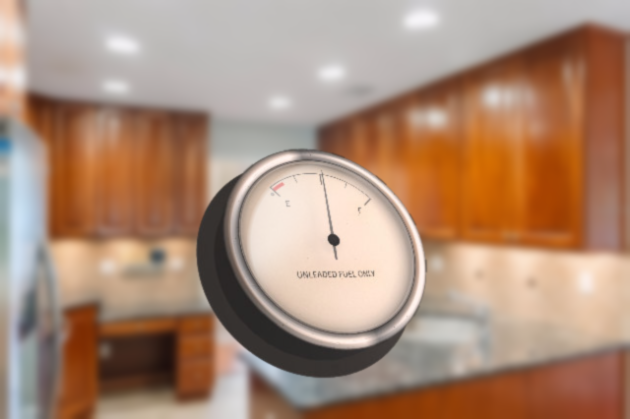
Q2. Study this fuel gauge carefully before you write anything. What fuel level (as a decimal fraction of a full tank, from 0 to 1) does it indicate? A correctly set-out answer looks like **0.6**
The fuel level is **0.5**
